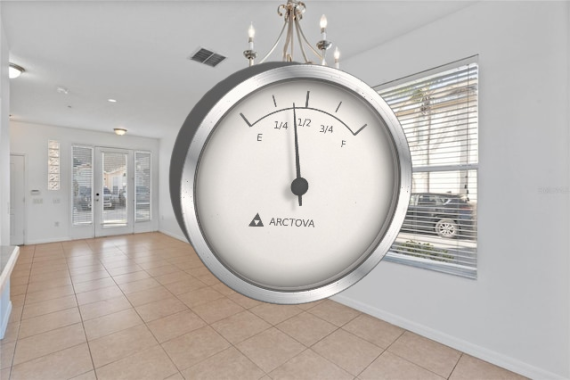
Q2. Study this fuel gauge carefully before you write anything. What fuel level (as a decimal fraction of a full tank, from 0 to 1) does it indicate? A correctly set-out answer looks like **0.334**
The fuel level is **0.375**
